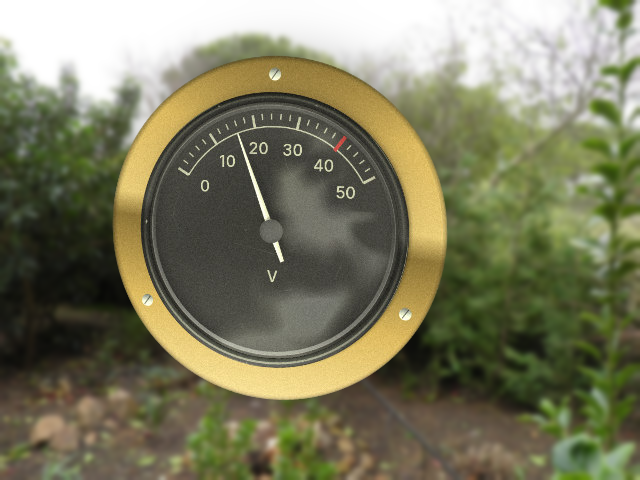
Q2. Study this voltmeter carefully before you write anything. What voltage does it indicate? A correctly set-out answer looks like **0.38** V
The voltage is **16** V
